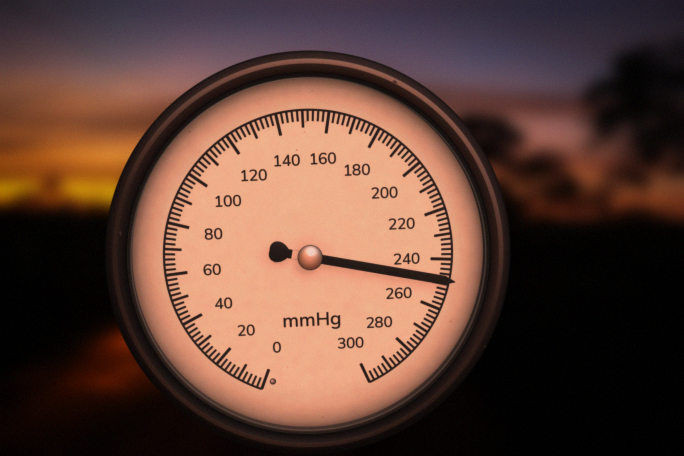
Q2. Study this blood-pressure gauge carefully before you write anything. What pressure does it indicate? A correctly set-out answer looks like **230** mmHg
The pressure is **248** mmHg
